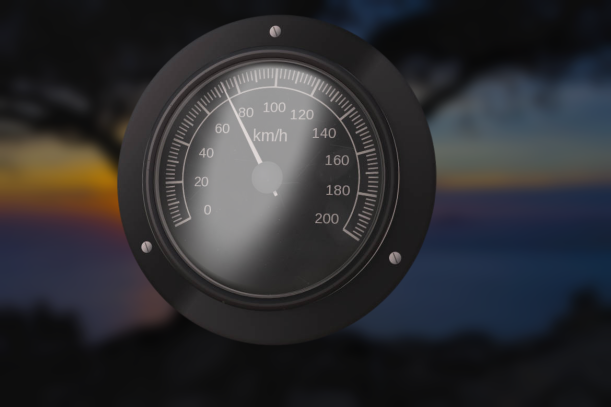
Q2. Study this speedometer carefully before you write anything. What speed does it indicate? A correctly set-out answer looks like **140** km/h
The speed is **74** km/h
